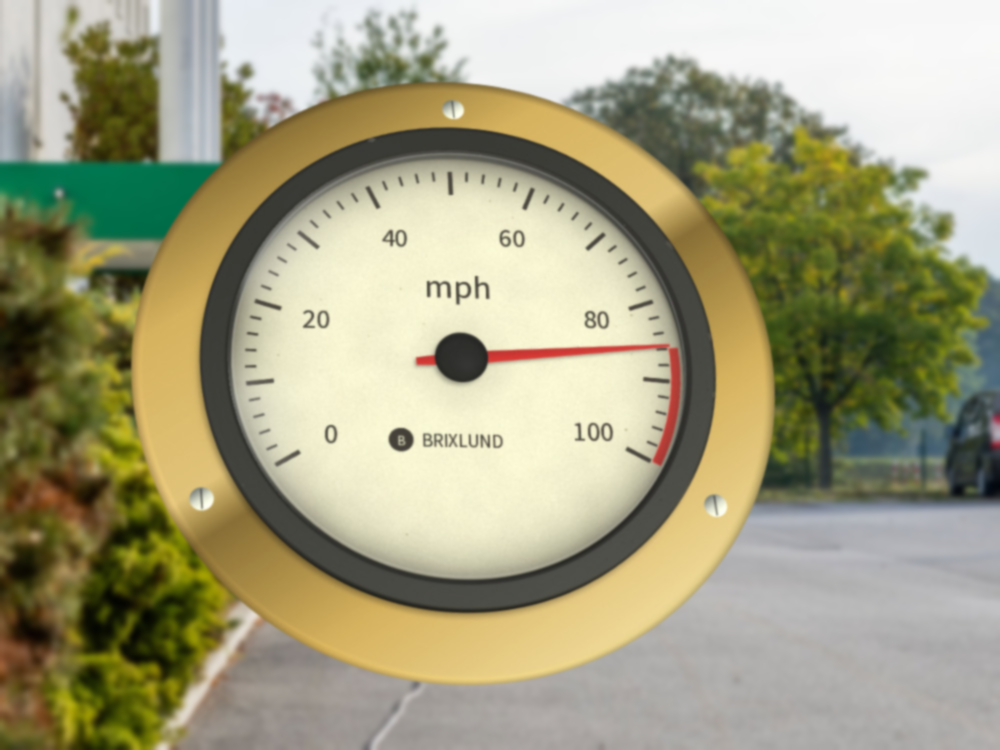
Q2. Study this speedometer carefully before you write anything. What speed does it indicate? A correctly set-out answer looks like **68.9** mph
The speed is **86** mph
